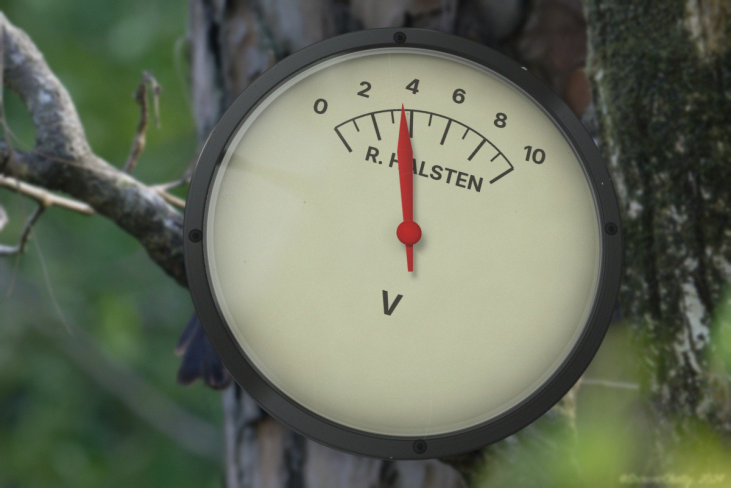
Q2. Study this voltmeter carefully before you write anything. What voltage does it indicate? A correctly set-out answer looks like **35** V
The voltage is **3.5** V
